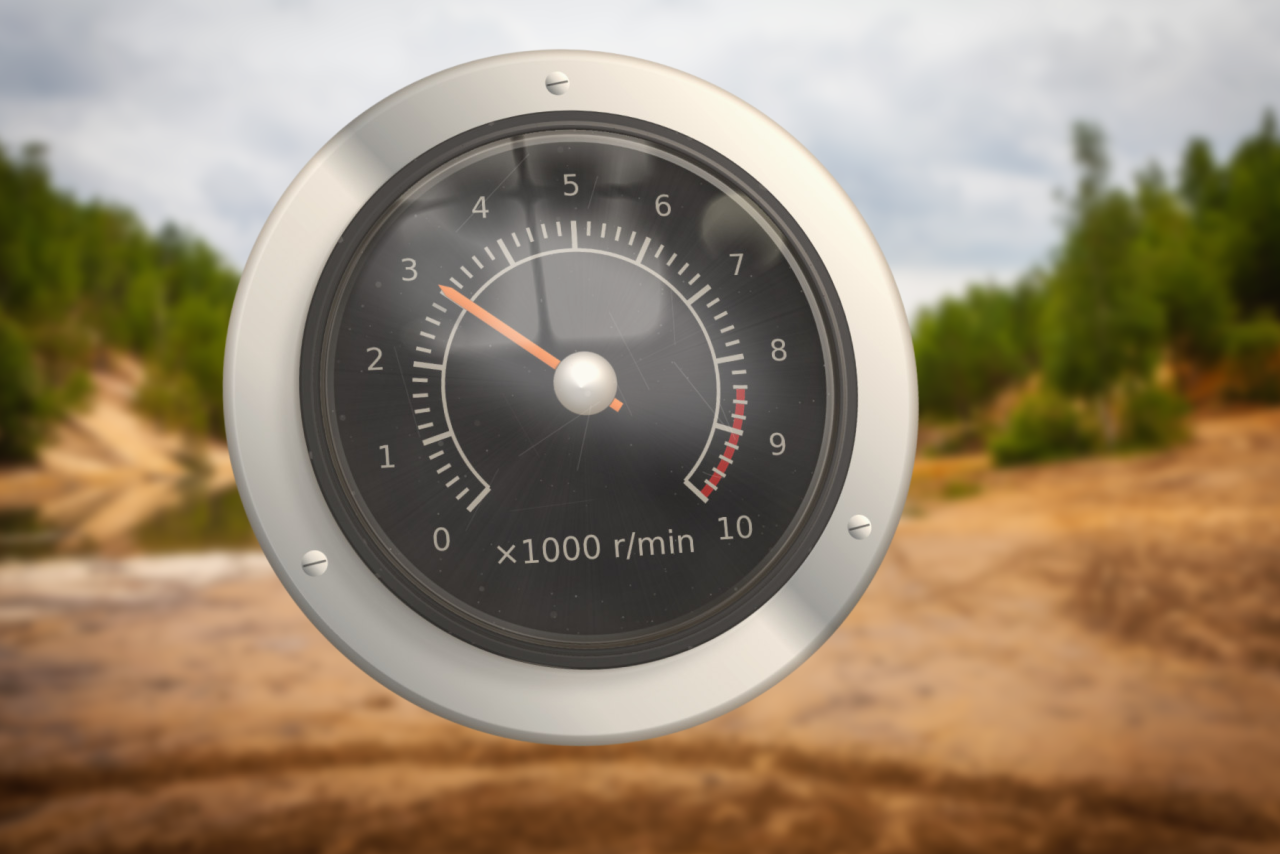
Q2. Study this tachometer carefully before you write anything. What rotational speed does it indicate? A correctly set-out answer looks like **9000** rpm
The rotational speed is **3000** rpm
